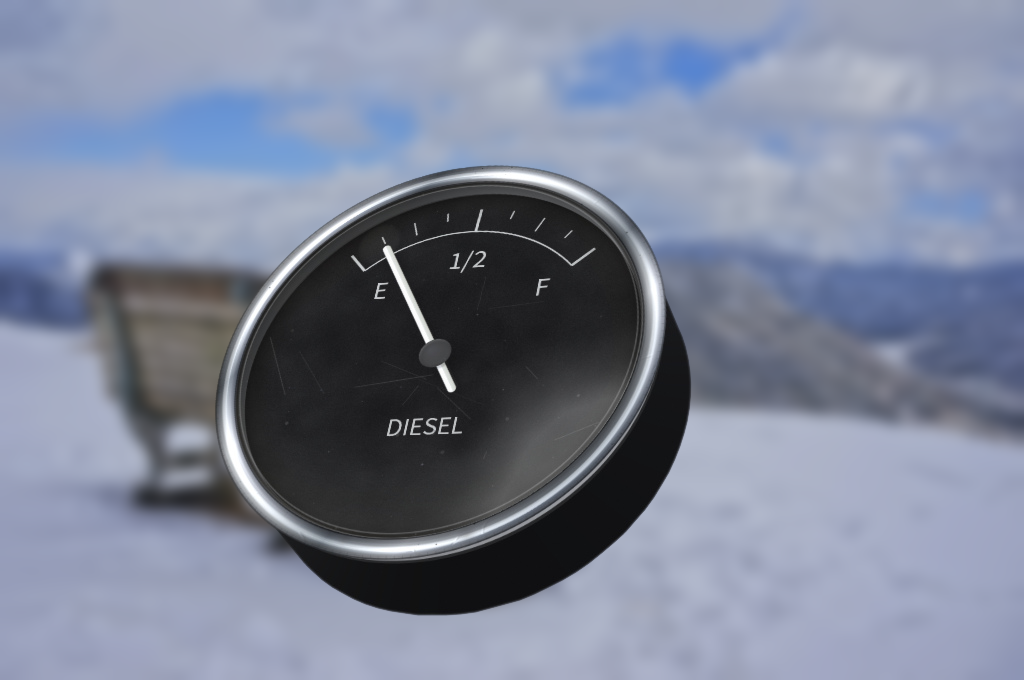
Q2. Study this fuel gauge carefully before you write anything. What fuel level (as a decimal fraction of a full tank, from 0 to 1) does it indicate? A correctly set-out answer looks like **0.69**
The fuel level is **0.125**
